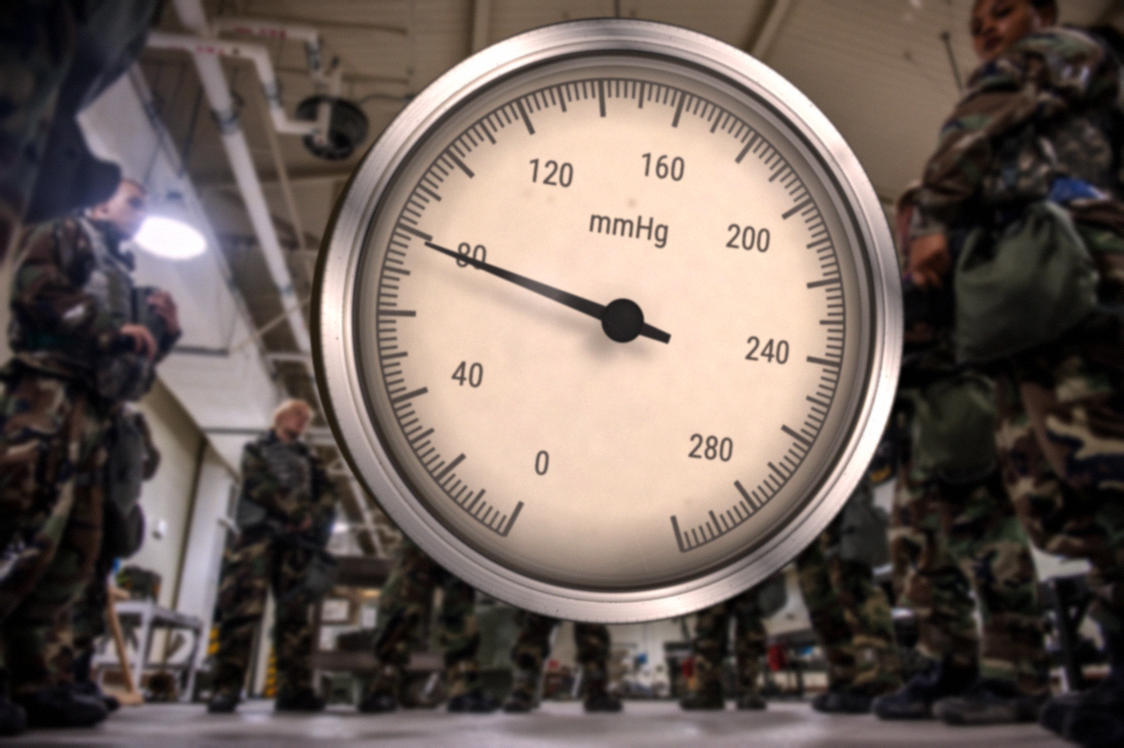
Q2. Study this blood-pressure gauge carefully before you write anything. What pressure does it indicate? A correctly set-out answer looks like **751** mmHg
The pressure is **78** mmHg
